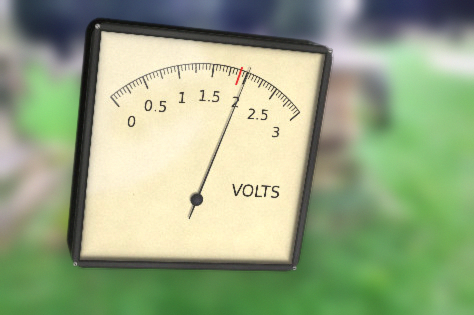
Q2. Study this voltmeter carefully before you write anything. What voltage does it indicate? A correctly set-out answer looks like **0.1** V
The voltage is **2** V
